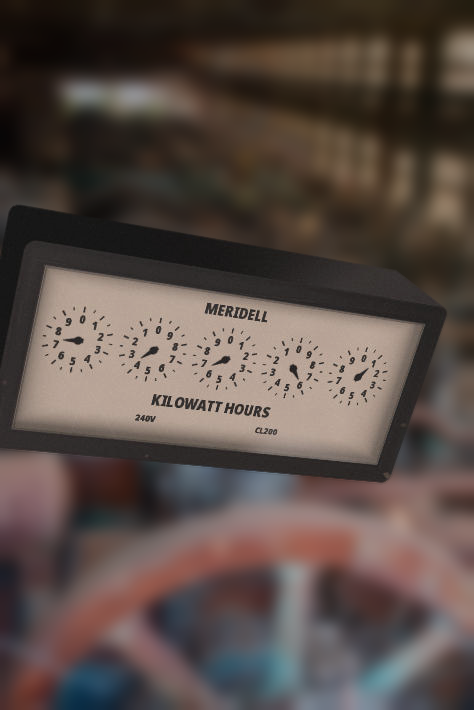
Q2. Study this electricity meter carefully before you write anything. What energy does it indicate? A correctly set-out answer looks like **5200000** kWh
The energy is **73661** kWh
